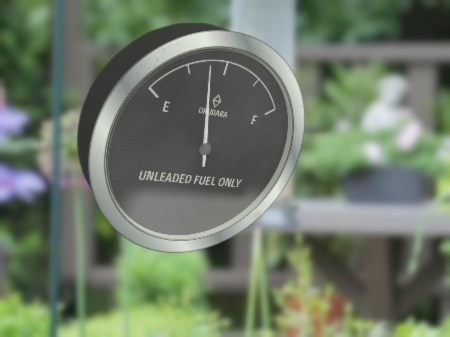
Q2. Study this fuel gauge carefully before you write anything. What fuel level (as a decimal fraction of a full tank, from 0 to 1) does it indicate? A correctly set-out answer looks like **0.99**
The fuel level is **0.375**
